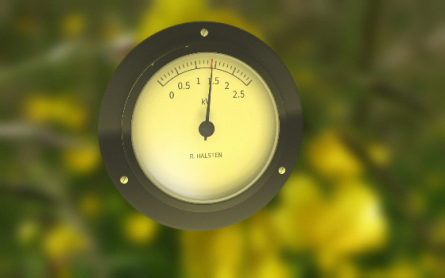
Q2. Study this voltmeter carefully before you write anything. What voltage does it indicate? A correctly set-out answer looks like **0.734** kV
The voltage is **1.4** kV
